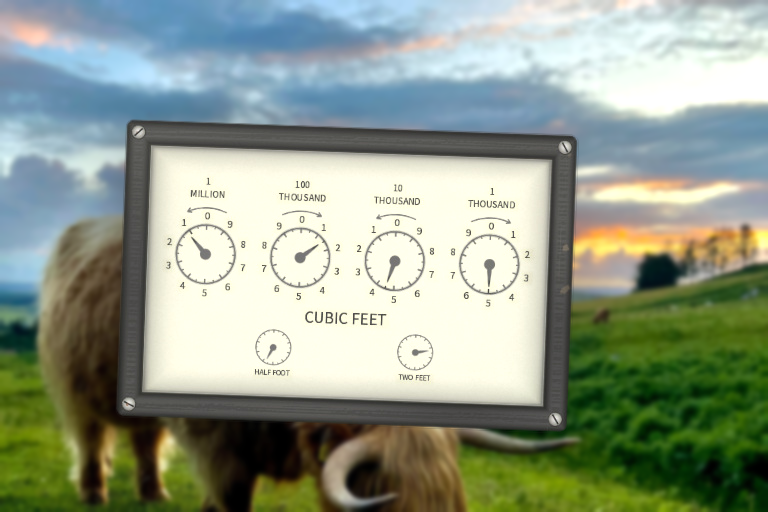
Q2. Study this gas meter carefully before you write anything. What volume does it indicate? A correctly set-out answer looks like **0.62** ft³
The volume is **114500** ft³
